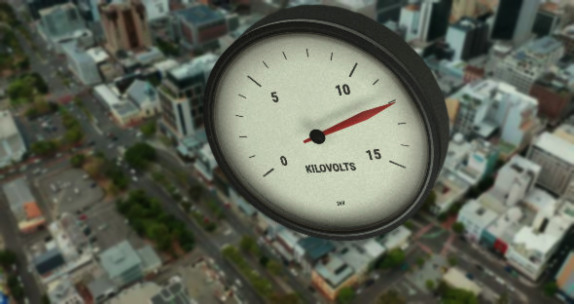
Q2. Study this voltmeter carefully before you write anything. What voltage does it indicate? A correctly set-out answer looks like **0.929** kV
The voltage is **12** kV
